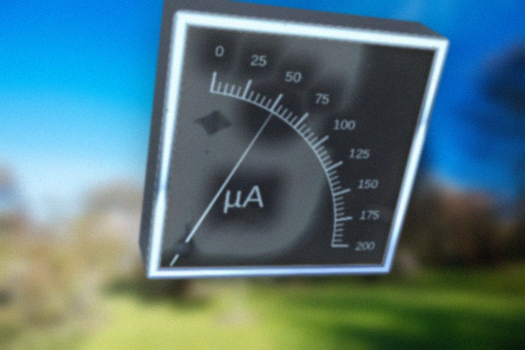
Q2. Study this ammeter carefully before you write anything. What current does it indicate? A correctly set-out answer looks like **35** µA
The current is **50** µA
